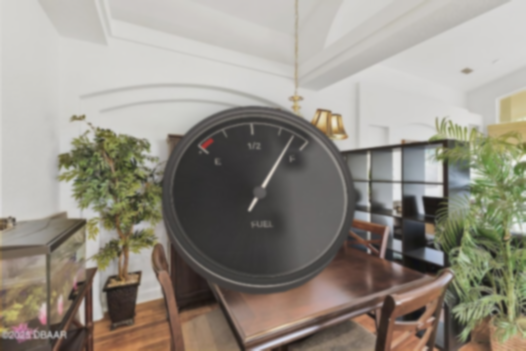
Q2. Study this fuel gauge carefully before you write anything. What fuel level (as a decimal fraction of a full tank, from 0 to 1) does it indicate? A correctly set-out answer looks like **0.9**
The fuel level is **0.875**
